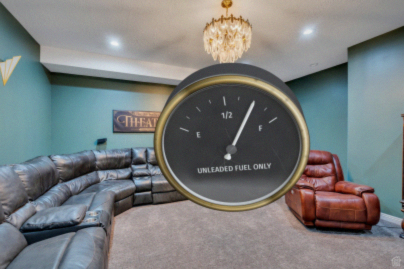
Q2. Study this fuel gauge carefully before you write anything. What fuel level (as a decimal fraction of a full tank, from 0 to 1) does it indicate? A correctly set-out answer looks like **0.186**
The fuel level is **0.75**
